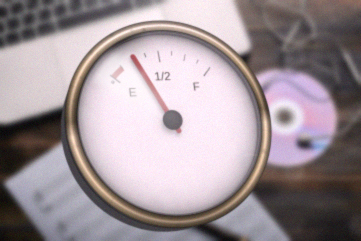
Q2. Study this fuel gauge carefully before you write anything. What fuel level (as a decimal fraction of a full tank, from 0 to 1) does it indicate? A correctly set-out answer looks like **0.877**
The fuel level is **0.25**
